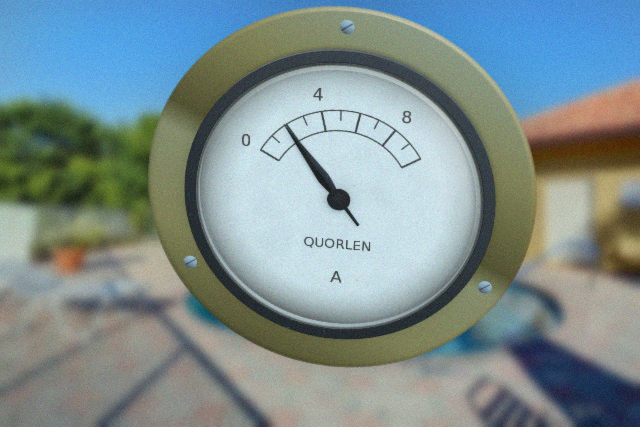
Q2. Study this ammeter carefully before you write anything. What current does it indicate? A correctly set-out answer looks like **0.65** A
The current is **2** A
